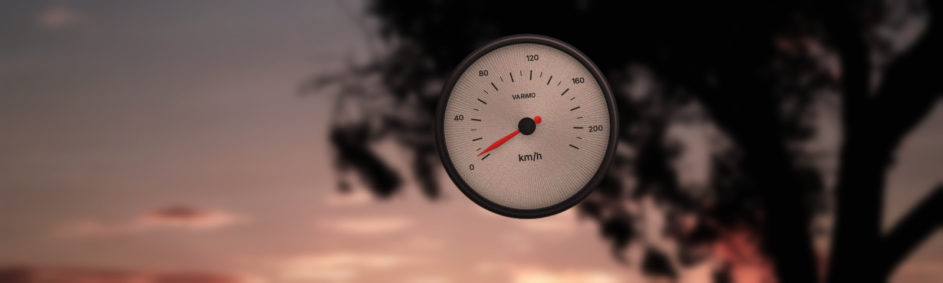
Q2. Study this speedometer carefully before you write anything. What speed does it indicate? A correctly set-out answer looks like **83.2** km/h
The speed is **5** km/h
